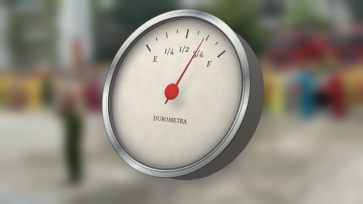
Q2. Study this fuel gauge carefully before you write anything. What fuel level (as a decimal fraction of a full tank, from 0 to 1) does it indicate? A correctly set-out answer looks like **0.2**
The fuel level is **0.75**
